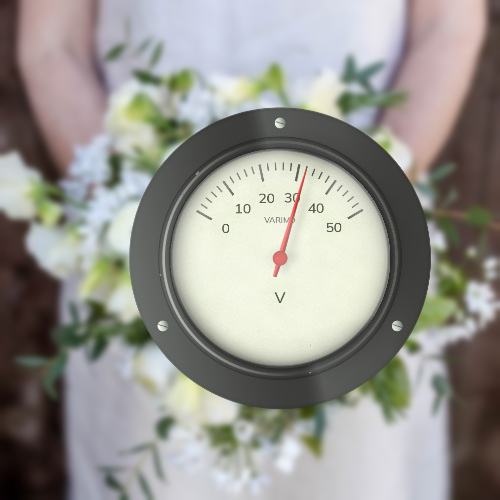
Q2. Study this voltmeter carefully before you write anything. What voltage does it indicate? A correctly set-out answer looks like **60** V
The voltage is **32** V
